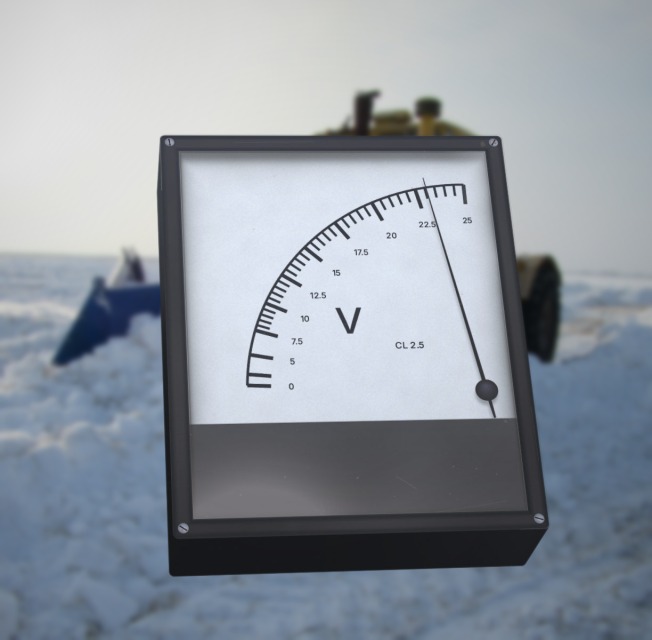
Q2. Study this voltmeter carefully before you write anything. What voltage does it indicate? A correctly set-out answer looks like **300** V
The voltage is **23** V
